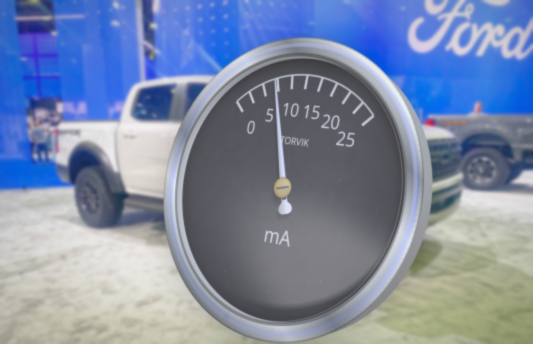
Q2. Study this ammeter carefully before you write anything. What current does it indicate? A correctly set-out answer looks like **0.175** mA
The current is **7.5** mA
